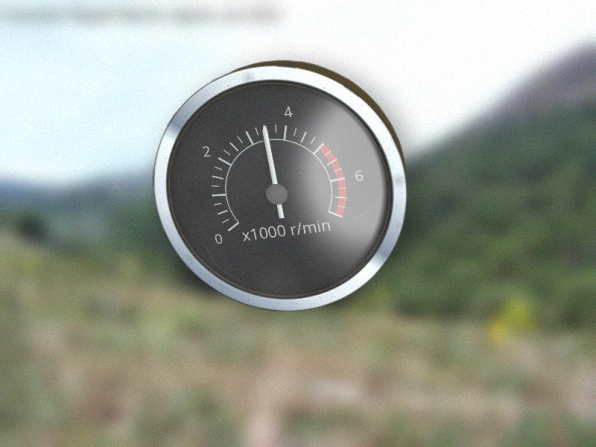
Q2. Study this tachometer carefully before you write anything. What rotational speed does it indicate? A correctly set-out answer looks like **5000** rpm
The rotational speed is **3500** rpm
